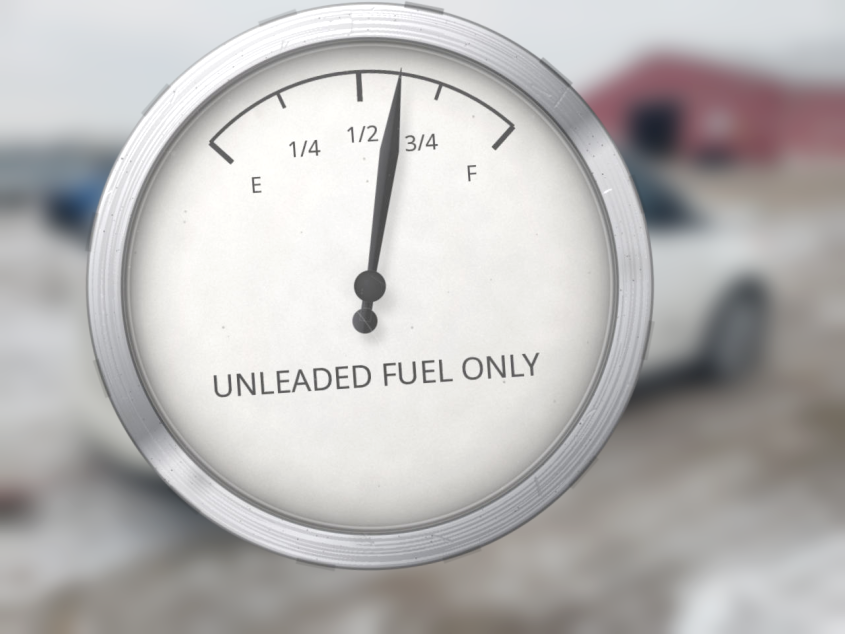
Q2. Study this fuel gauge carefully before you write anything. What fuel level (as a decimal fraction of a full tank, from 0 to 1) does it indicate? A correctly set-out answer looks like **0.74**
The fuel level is **0.625**
